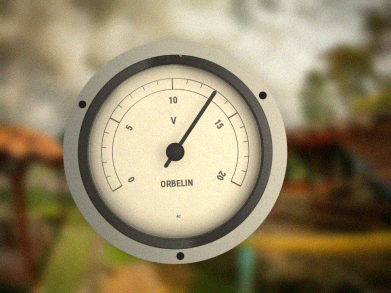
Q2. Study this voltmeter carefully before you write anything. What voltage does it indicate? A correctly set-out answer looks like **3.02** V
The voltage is **13** V
